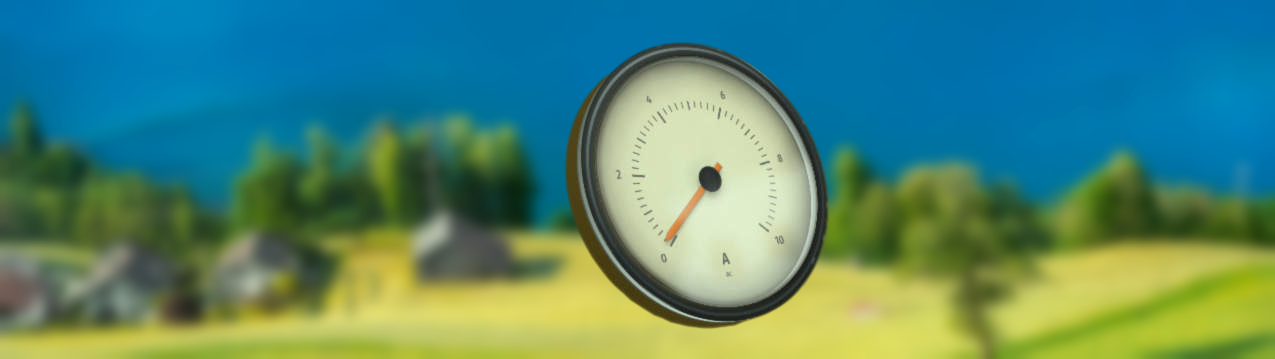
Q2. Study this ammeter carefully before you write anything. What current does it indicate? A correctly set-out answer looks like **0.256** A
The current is **0.2** A
